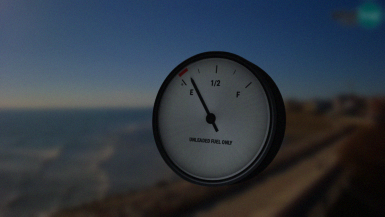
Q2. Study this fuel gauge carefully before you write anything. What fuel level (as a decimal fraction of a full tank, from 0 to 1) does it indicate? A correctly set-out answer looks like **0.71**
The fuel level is **0.125**
